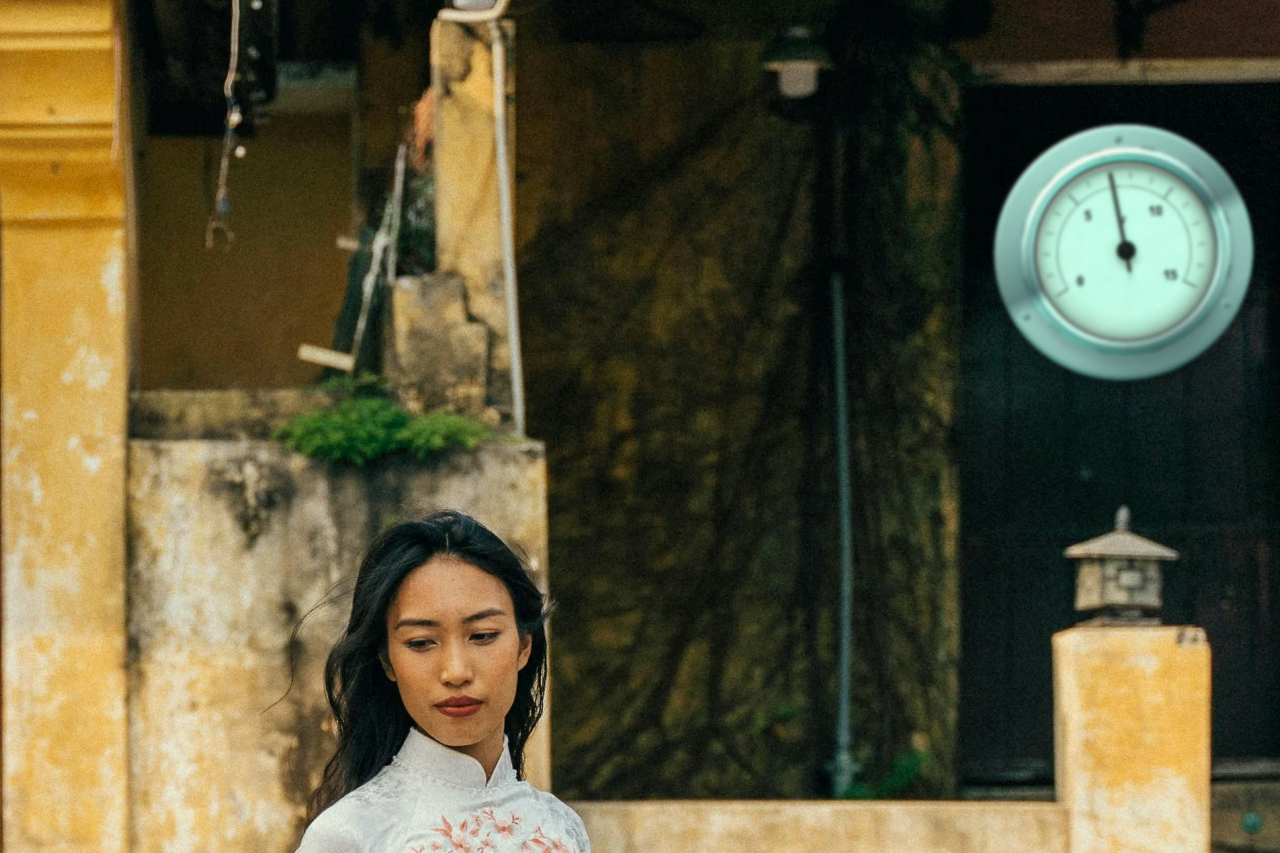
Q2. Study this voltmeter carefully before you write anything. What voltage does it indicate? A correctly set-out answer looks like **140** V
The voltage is **7** V
